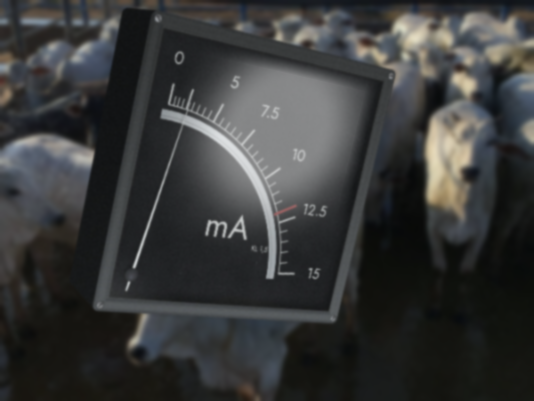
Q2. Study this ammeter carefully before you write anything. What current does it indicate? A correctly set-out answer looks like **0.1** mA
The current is **2.5** mA
